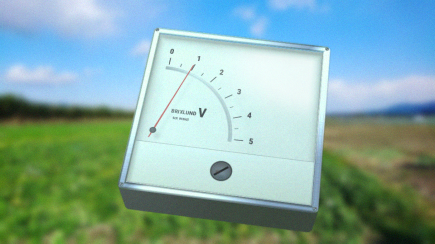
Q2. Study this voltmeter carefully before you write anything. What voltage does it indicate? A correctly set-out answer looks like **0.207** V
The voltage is **1** V
